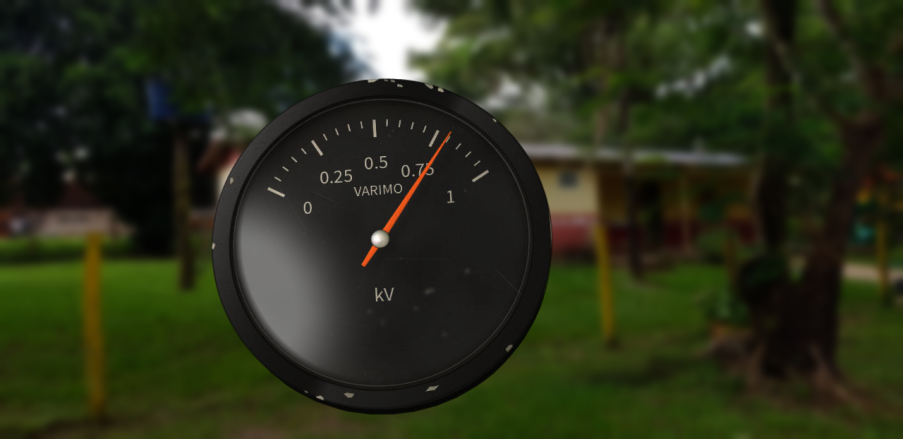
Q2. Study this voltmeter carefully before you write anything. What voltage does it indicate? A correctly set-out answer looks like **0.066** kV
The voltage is **0.8** kV
